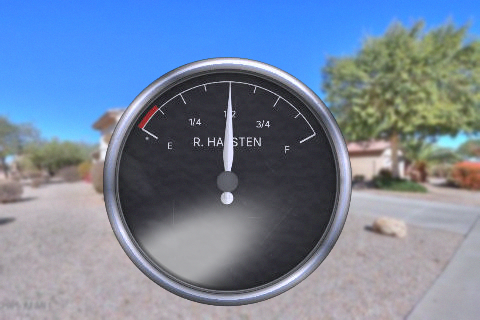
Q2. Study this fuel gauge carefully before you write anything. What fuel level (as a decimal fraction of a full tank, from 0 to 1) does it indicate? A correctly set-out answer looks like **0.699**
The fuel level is **0.5**
